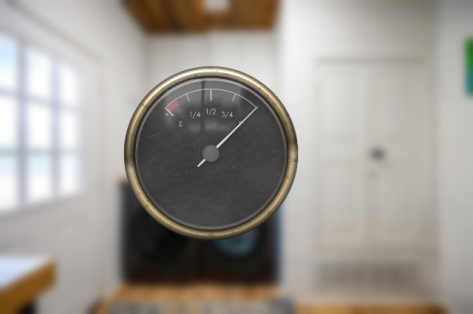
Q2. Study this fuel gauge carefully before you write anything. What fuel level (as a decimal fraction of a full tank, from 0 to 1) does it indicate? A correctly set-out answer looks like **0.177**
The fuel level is **1**
